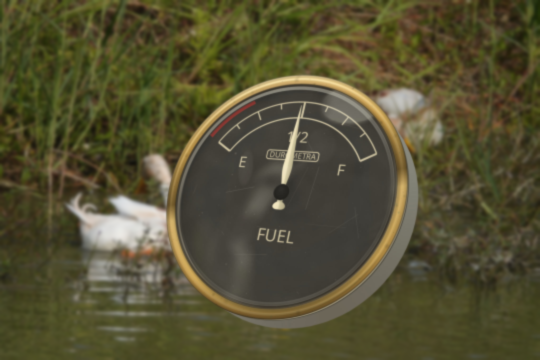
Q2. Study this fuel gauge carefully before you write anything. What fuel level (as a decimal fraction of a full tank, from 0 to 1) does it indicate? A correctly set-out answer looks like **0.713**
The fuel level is **0.5**
